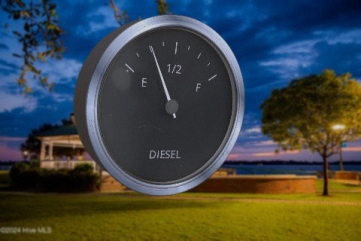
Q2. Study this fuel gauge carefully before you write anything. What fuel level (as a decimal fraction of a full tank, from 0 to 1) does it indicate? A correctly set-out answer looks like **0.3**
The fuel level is **0.25**
